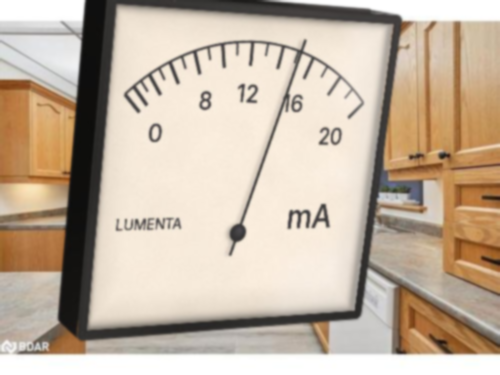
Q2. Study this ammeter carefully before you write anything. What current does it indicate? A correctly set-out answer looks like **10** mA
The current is **15** mA
